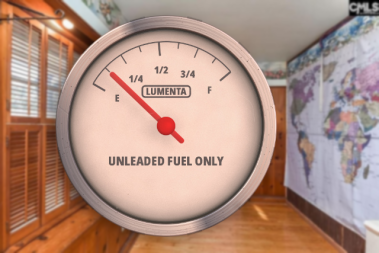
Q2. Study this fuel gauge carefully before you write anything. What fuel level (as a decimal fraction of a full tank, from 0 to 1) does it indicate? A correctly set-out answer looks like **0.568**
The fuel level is **0.125**
